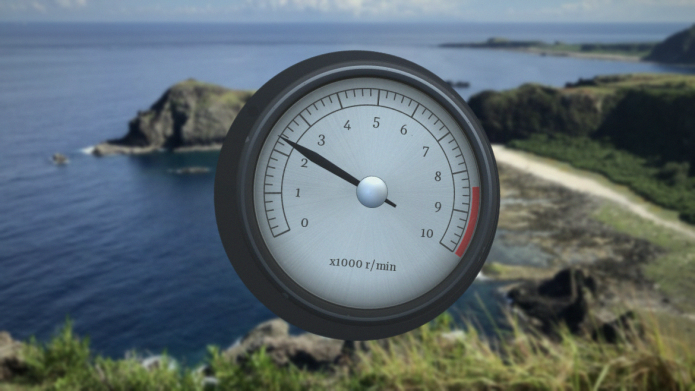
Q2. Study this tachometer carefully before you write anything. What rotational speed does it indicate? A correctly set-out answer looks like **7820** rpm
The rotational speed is **2300** rpm
